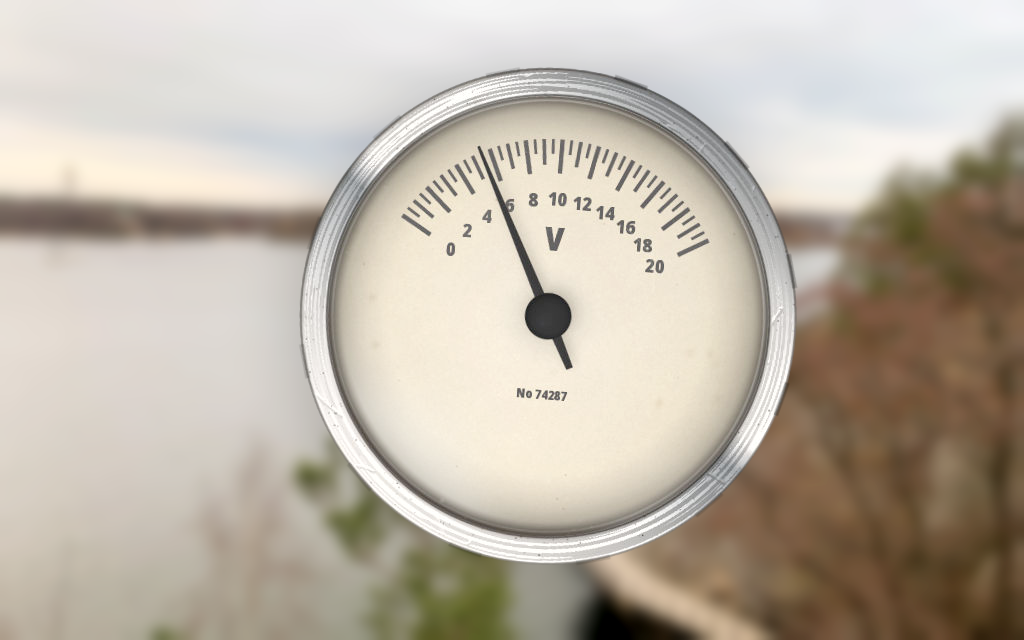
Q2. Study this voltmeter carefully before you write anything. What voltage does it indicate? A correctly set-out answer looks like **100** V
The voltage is **5.5** V
